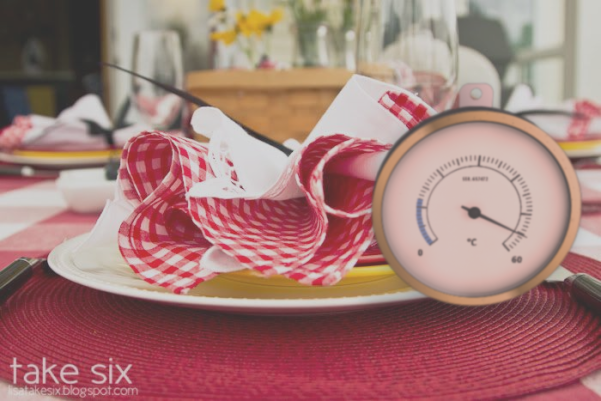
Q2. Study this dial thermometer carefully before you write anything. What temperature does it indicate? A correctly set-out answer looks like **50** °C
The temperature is **55** °C
